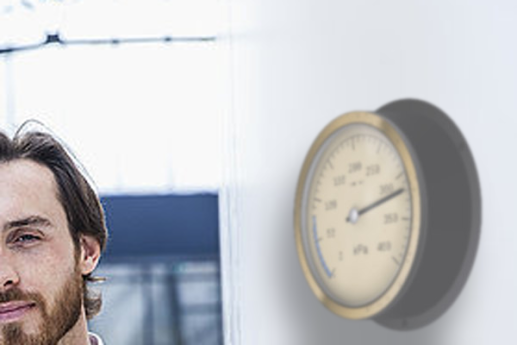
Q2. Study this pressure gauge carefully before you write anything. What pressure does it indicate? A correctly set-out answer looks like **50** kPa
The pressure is **320** kPa
